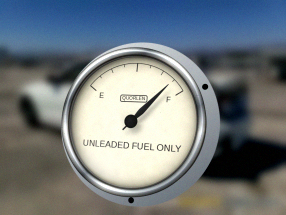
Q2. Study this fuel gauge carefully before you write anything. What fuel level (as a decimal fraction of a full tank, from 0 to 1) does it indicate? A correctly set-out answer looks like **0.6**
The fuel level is **0.875**
